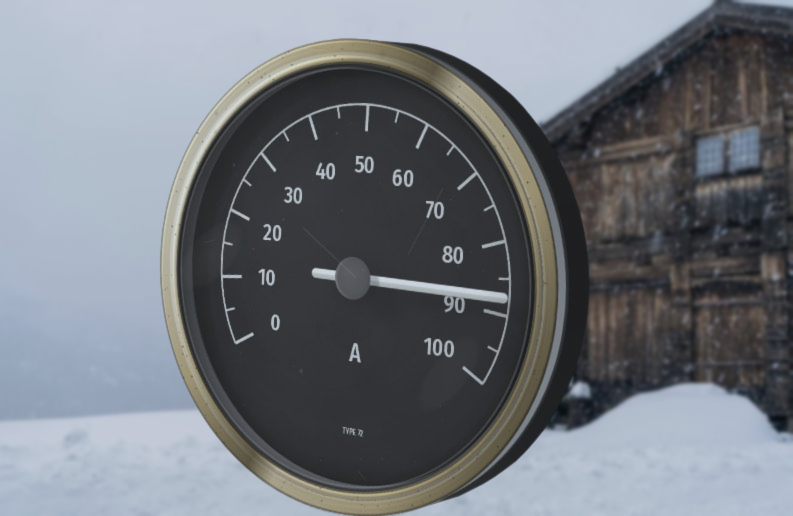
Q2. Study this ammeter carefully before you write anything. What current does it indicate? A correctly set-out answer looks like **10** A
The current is **87.5** A
